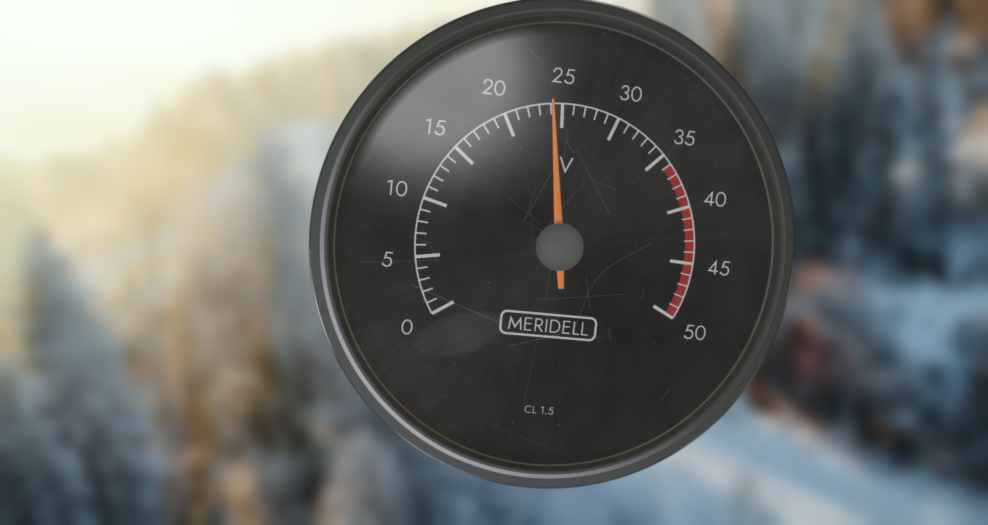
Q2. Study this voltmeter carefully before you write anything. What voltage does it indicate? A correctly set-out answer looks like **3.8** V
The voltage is **24** V
